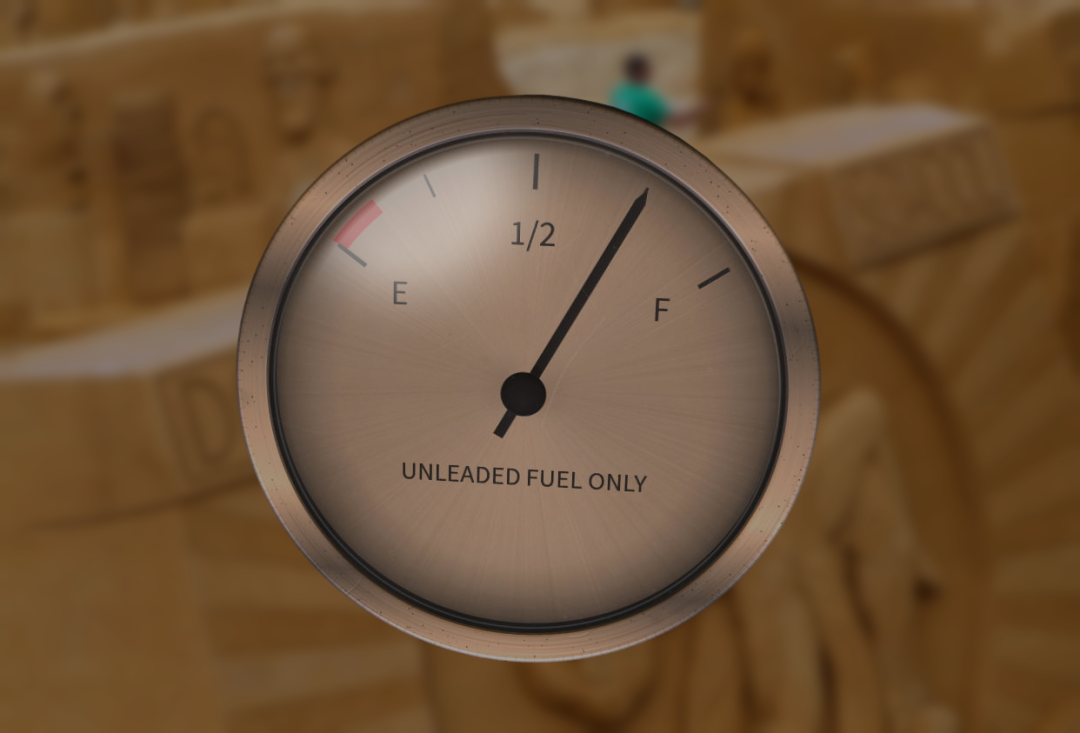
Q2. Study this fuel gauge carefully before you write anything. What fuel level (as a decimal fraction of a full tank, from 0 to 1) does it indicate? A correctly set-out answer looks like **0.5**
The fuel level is **0.75**
